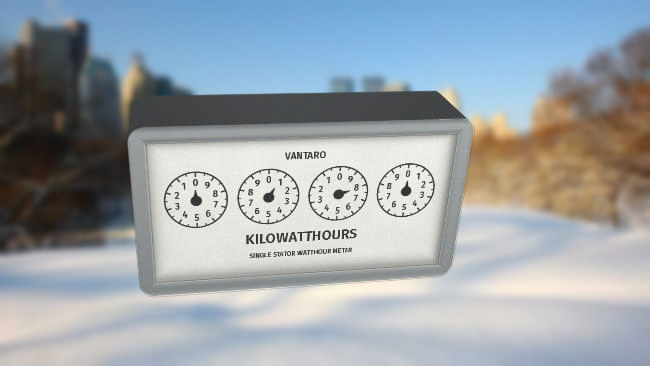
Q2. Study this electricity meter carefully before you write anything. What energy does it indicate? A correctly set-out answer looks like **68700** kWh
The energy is **80** kWh
